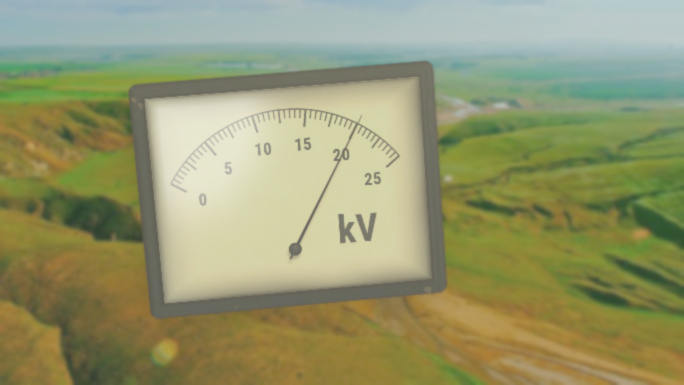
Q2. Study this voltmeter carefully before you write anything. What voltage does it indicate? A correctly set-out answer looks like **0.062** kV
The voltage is **20** kV
